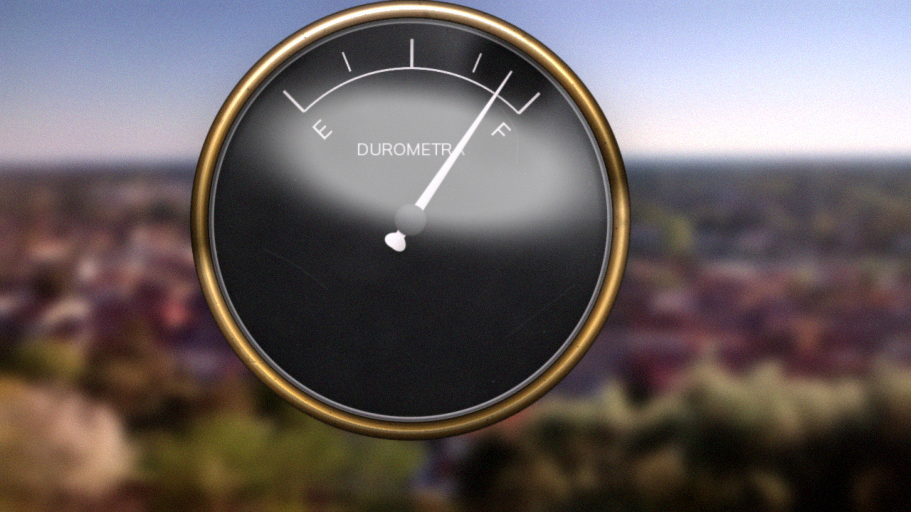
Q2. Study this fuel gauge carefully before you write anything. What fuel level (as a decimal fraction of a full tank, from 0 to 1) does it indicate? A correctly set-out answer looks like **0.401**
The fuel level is **0.875**
